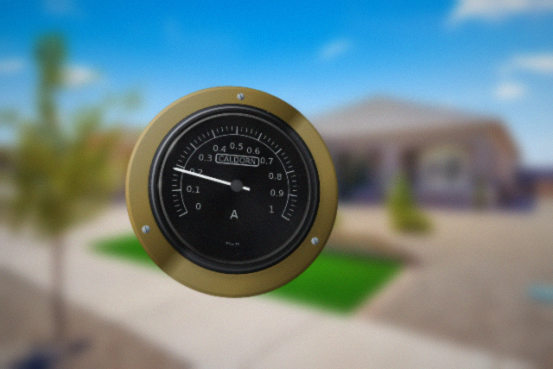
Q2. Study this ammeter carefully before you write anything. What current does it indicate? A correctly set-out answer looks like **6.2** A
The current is **0.18** A
